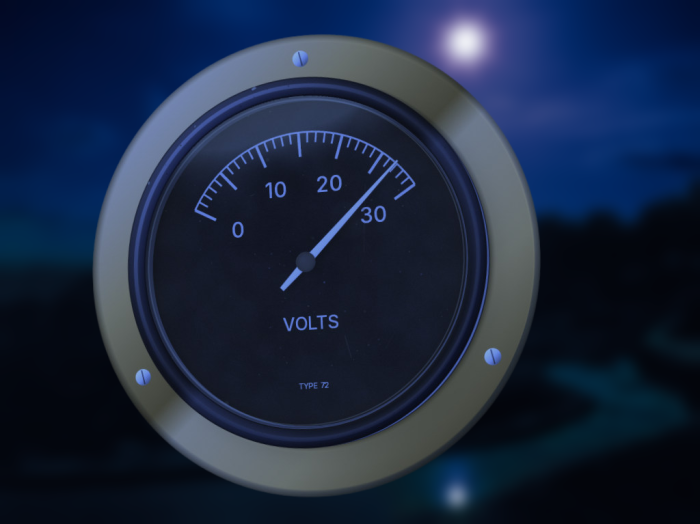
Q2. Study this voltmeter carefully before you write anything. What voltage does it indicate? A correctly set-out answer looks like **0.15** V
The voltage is **27** V
